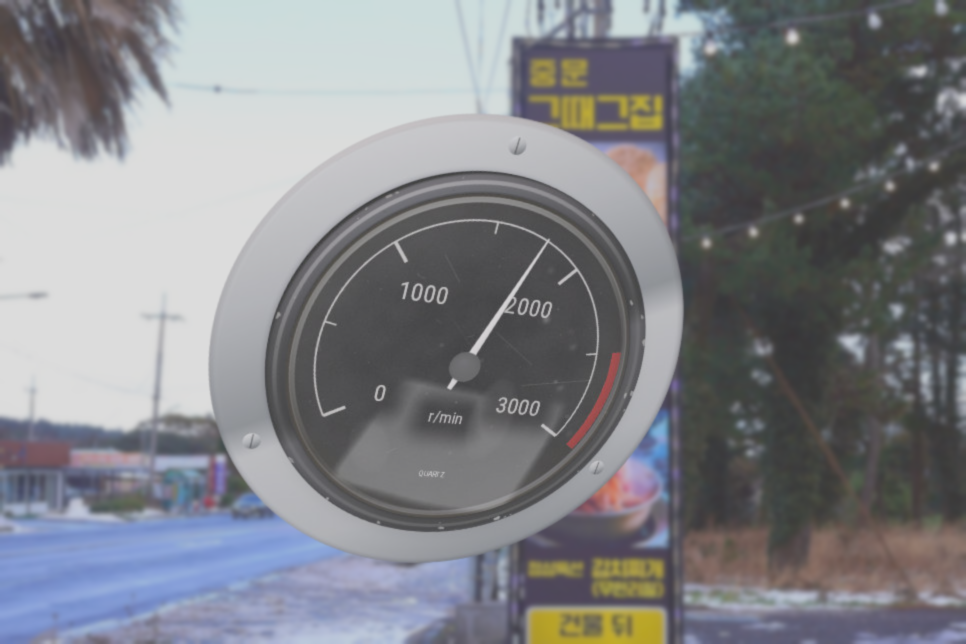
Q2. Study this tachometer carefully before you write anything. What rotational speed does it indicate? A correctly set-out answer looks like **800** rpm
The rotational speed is **1750** rpm
